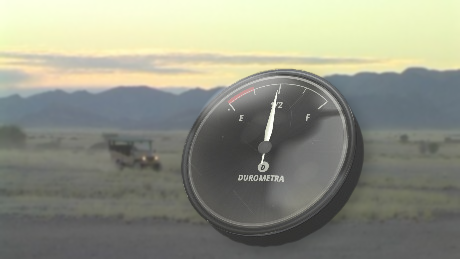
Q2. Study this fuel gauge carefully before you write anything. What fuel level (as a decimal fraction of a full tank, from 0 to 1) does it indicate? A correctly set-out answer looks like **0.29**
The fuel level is **0.5**
